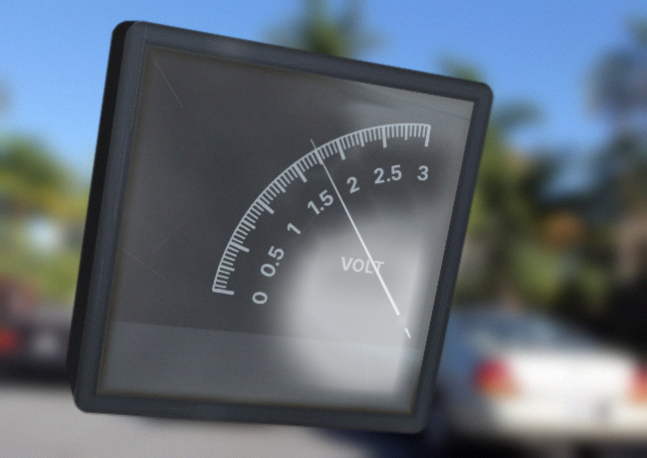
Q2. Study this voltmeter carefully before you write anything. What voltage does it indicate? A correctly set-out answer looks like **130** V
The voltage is **1.75** V
